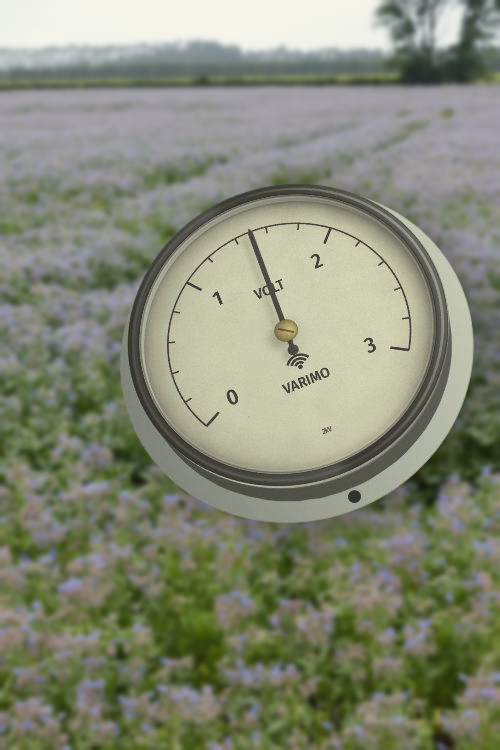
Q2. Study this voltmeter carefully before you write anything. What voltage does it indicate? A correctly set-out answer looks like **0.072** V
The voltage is **1.5** V
